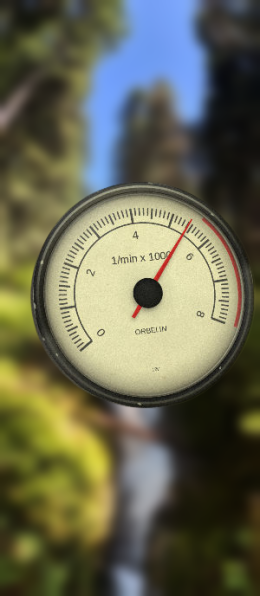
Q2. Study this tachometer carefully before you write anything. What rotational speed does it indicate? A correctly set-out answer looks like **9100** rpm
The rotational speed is **5400** rpm
